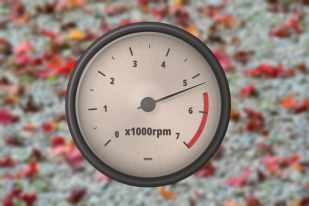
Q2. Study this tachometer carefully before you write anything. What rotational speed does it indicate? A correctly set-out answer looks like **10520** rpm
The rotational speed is **5250** rpm
